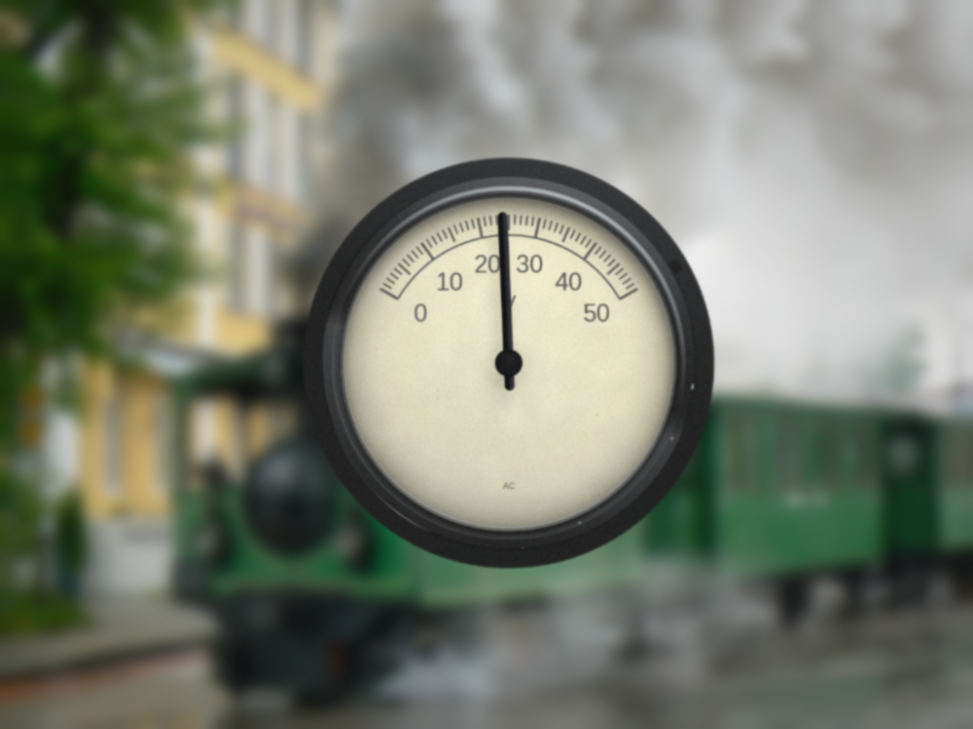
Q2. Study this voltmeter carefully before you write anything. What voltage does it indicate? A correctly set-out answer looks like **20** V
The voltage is **24** V
